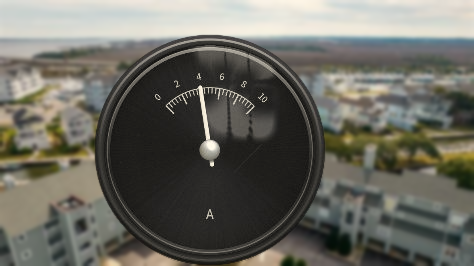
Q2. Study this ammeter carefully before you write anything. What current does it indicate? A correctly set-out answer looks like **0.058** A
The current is **4** A
